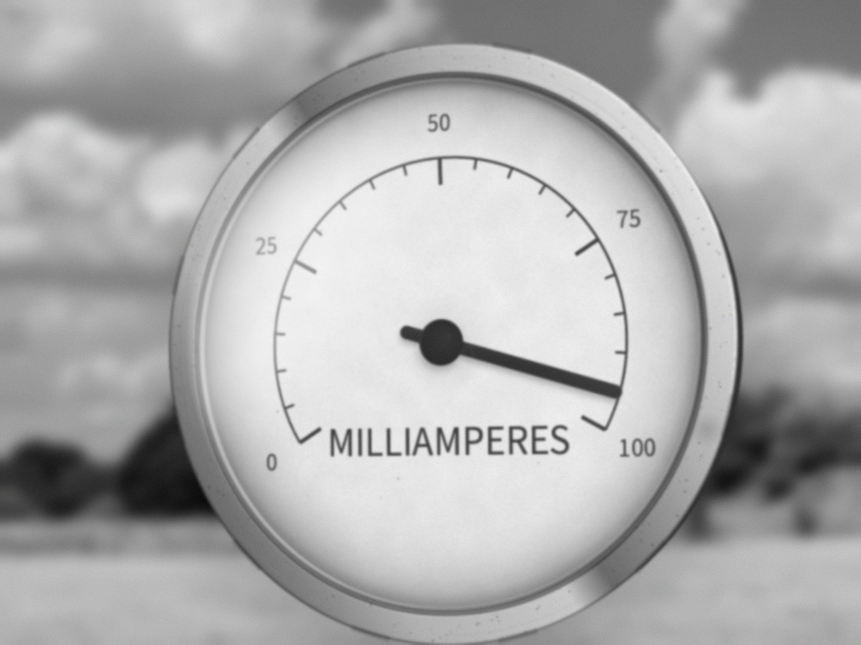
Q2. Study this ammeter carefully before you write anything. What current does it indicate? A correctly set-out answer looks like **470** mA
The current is **95** mA
